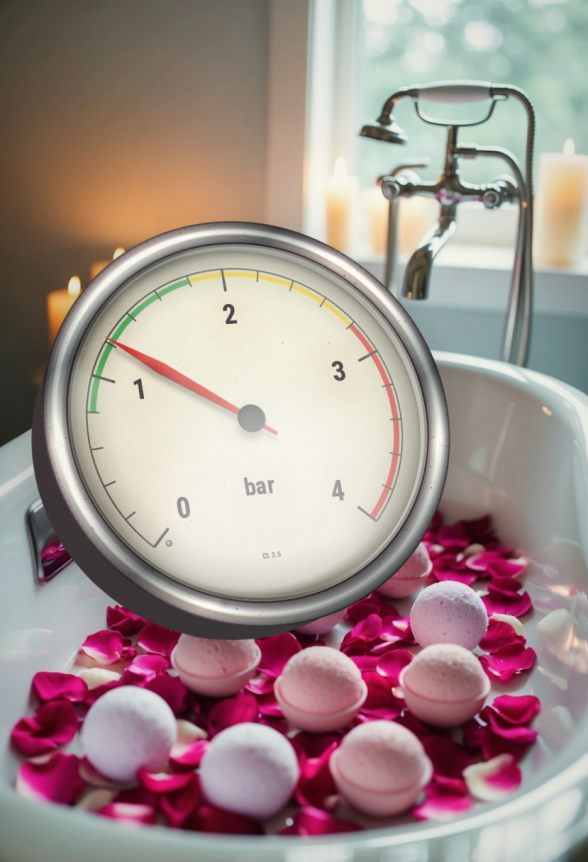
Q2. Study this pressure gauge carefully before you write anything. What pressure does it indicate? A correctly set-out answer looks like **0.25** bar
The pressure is **1.2** bar
